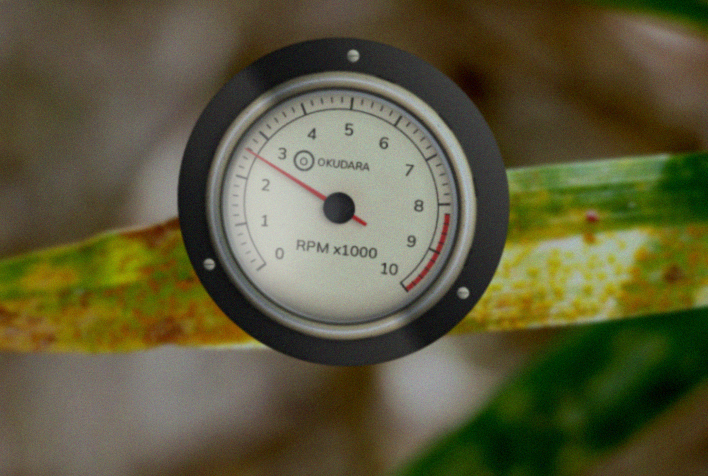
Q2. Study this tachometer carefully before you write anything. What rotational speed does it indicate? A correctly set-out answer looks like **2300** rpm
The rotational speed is **2600** rpm
